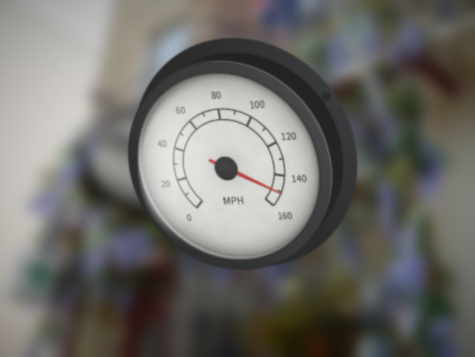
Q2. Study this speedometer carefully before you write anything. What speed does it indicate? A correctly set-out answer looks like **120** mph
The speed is **150** mph
